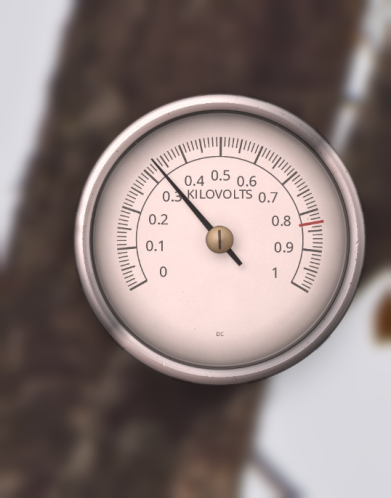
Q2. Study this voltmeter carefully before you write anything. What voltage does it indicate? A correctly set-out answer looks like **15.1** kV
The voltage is **0.33** kV
